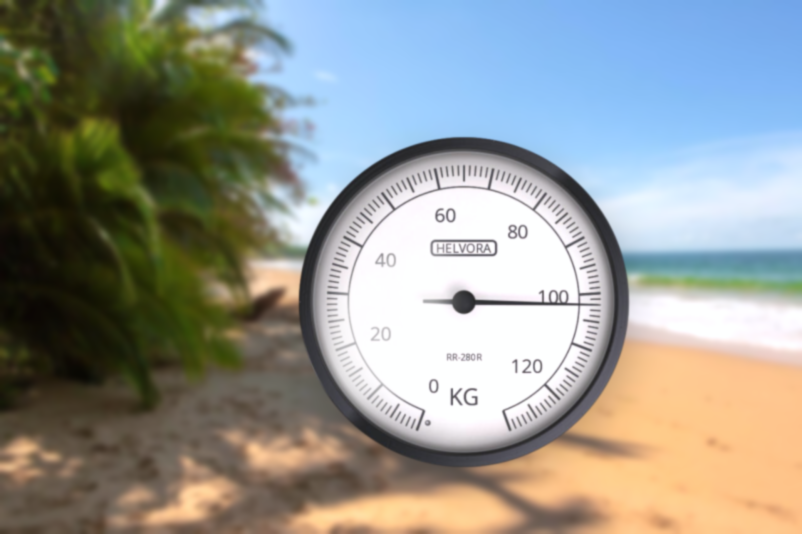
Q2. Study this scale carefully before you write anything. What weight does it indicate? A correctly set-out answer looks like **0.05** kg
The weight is **102** kg
